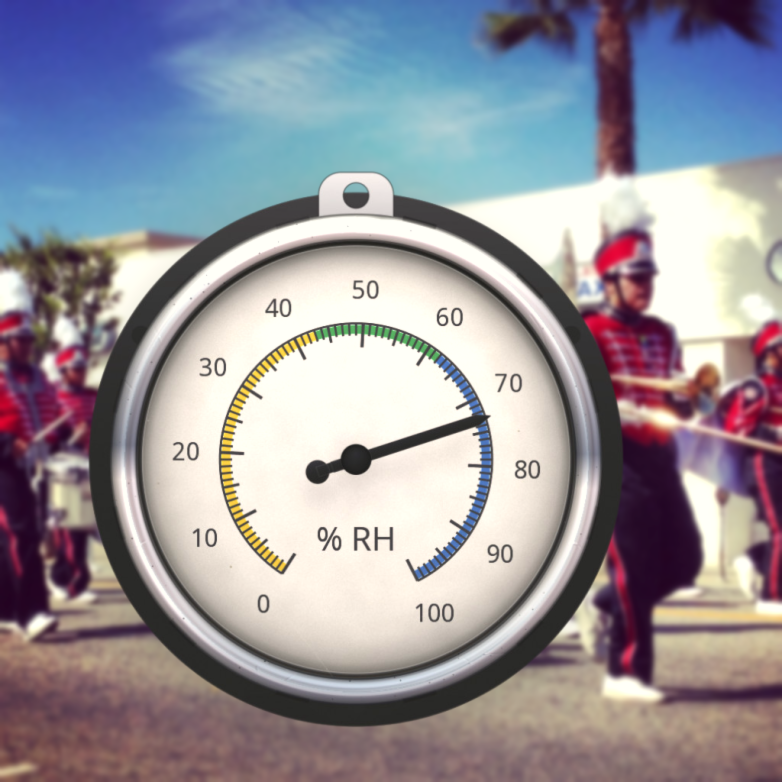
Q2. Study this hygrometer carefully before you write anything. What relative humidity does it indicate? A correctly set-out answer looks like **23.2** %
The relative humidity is **73** %
